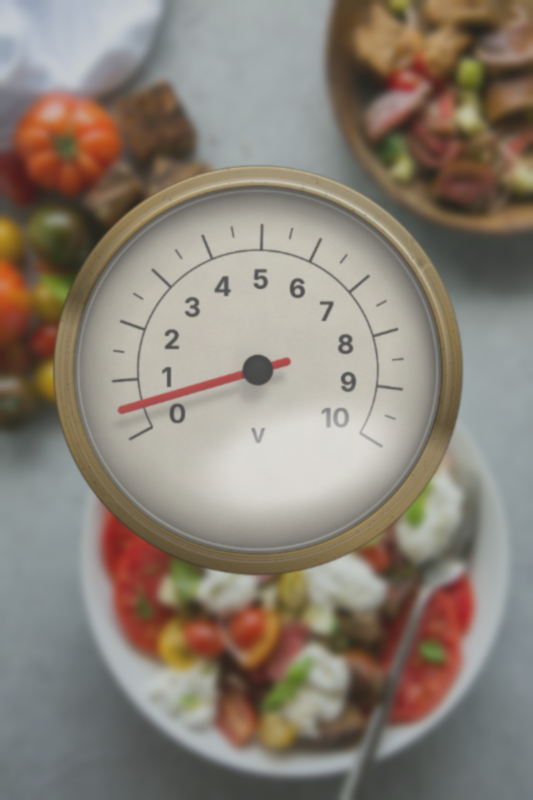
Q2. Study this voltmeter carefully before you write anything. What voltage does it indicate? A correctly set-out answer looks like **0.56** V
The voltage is **0.5** V
